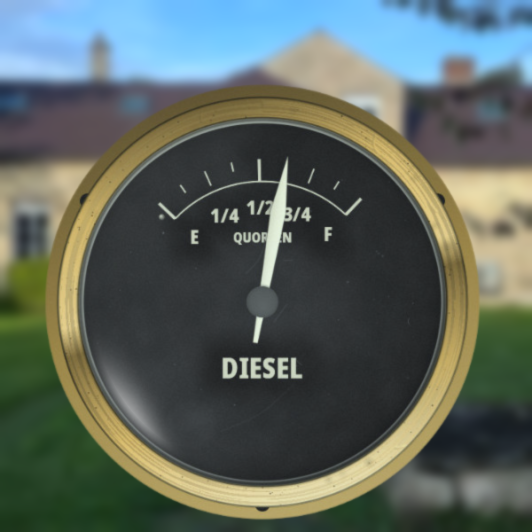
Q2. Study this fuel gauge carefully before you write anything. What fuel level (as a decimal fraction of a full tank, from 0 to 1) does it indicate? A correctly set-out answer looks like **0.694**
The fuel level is **0.625**
